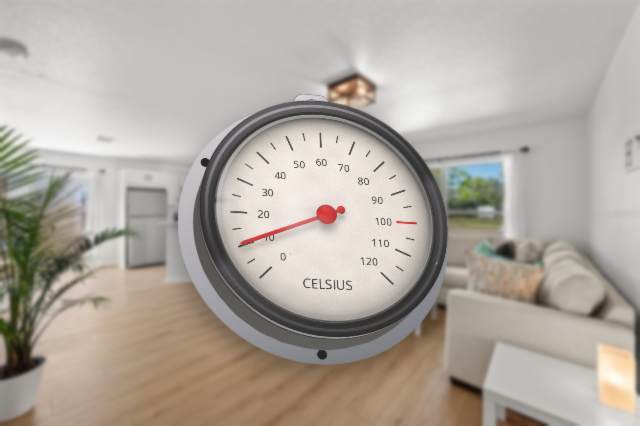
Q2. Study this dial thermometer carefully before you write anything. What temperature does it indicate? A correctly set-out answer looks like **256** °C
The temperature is **10** °C
